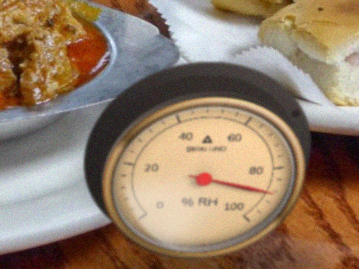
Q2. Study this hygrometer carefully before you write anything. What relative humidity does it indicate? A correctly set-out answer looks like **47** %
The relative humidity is **88** %
